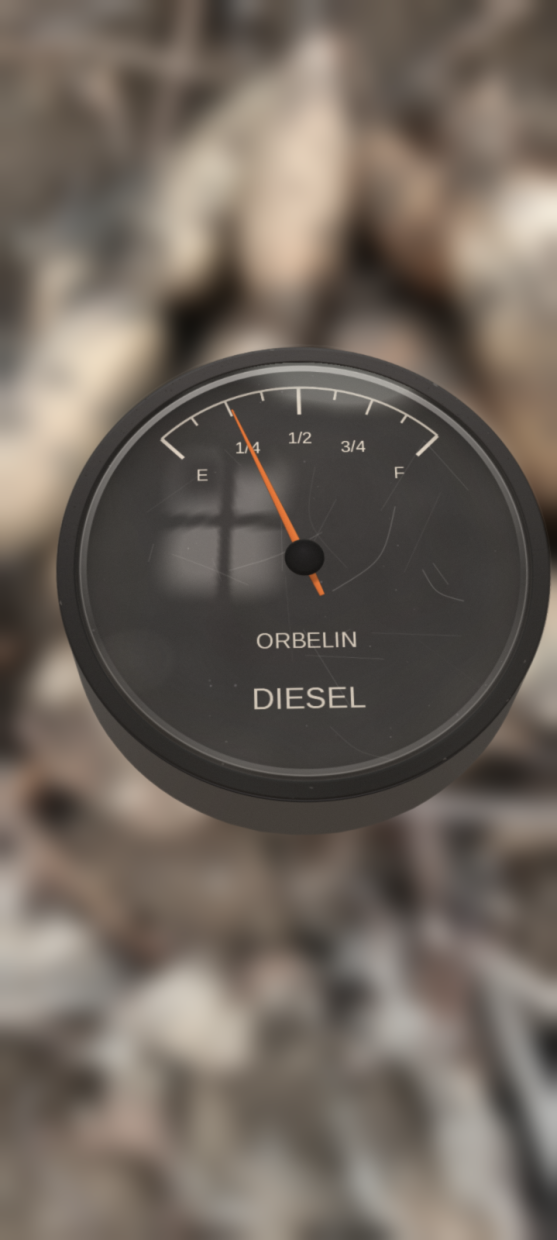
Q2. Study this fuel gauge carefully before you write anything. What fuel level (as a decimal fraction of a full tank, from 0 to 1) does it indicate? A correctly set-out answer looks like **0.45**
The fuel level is **0.25**
